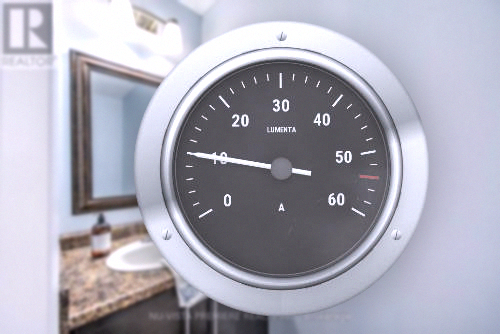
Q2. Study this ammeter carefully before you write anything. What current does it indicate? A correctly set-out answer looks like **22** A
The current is **10** A
